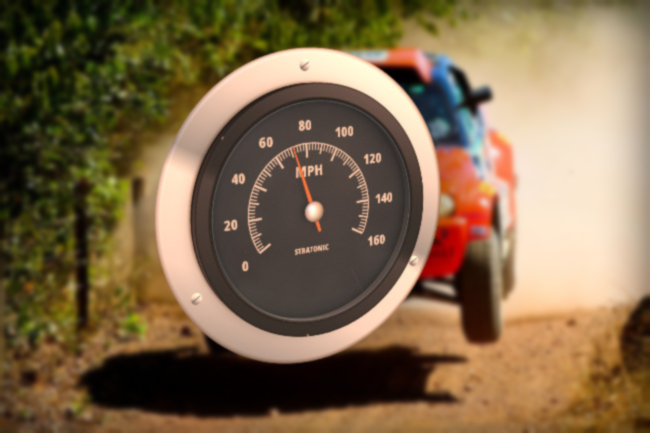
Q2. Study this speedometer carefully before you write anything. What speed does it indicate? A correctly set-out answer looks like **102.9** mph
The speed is **70** mph
